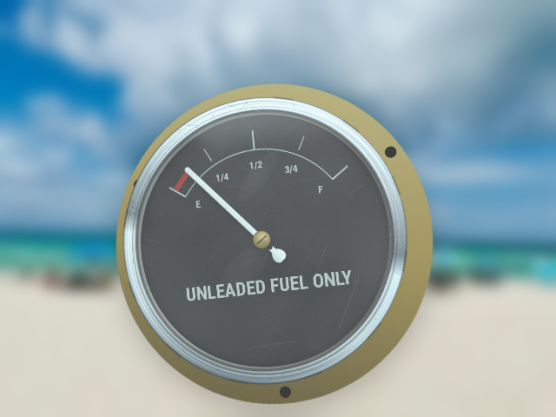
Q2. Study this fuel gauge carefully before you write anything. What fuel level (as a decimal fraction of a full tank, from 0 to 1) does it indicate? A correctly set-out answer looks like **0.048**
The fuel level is **0.125**
